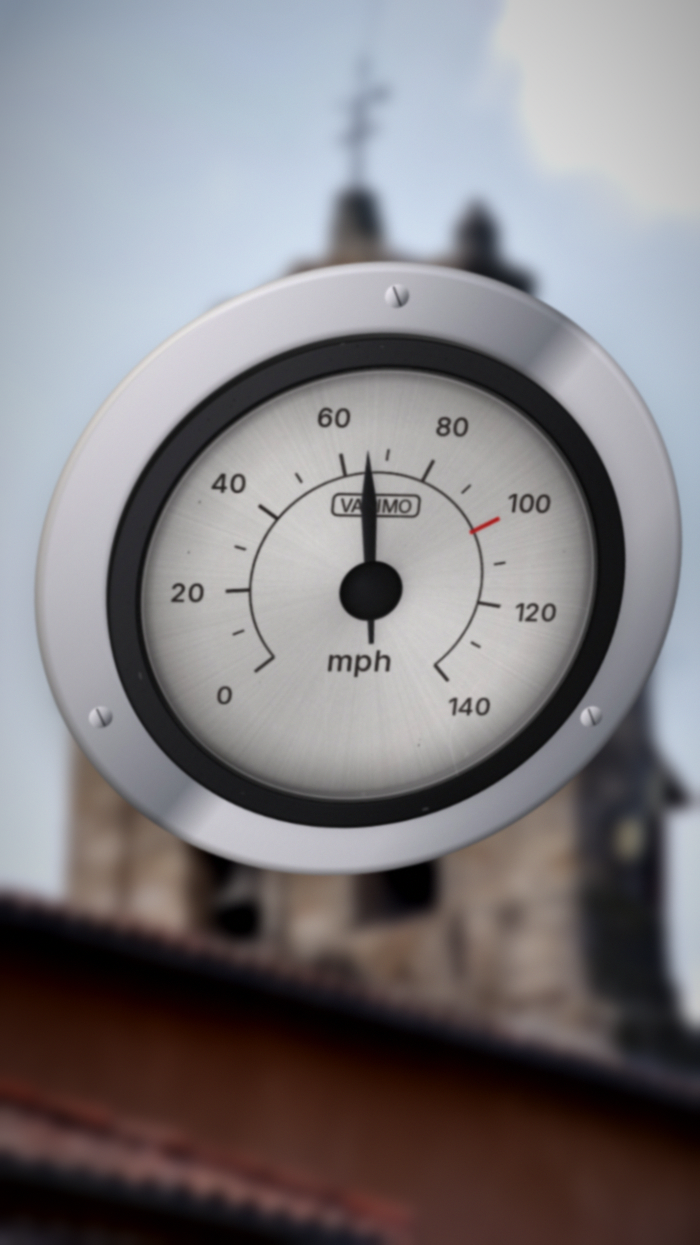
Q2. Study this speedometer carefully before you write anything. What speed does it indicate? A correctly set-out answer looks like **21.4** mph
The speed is **65** mph
